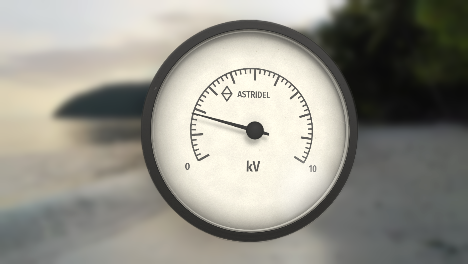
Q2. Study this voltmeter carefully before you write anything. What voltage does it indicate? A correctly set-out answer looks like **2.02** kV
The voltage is **1.8** kV
